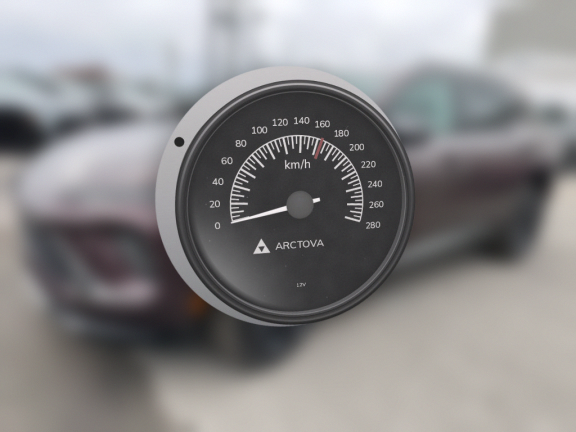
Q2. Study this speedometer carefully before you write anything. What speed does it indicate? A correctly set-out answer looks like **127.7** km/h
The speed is **0** km/h
